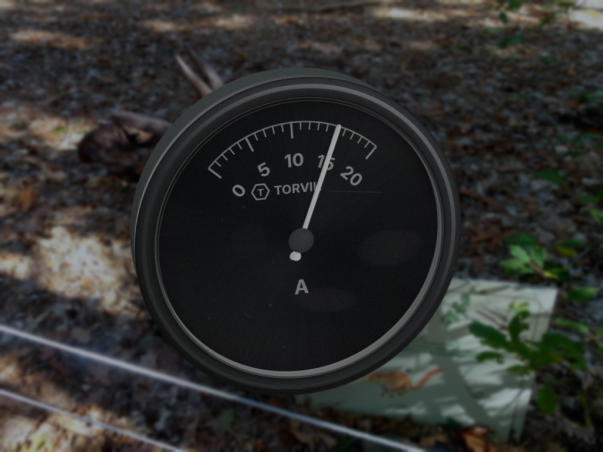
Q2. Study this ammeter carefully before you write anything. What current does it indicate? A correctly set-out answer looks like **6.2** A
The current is **15** A
